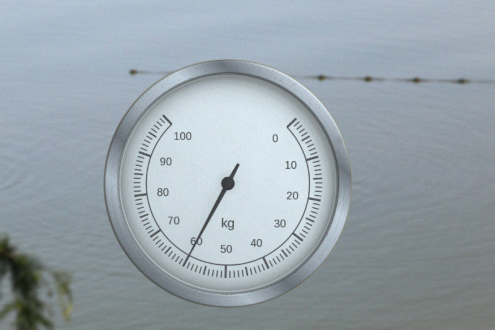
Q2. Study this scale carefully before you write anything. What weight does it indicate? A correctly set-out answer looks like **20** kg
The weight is **60** kg
